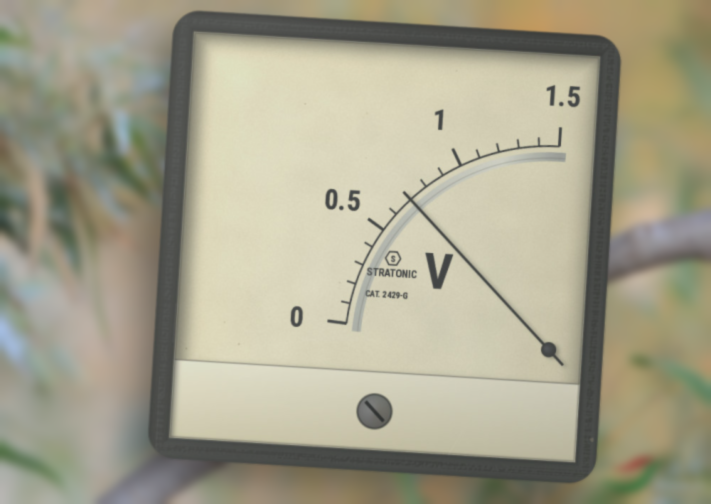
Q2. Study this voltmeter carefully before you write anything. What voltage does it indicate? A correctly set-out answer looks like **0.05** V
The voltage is **0.7** V
